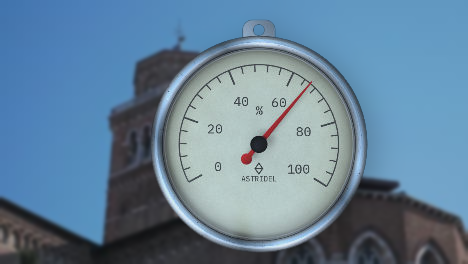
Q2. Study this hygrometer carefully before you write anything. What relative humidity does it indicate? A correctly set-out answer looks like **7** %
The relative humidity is **66** %
